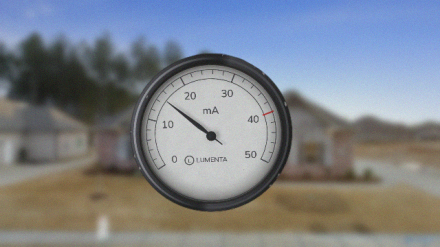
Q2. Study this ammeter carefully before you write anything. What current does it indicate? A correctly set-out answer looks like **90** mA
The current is **15** mA
